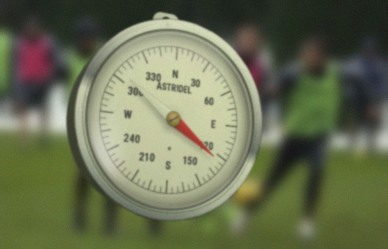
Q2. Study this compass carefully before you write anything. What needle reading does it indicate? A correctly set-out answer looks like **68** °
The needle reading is **125** °
